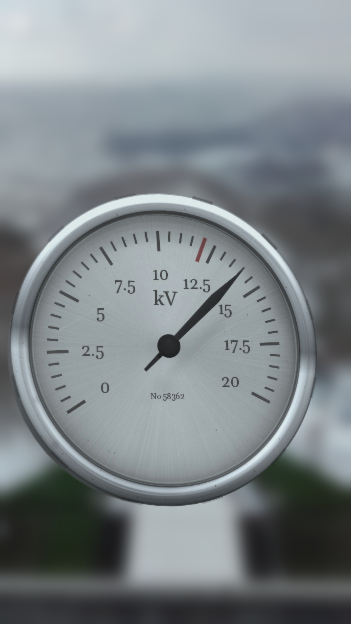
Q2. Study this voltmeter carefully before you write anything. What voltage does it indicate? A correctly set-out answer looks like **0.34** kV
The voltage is **14** kV
